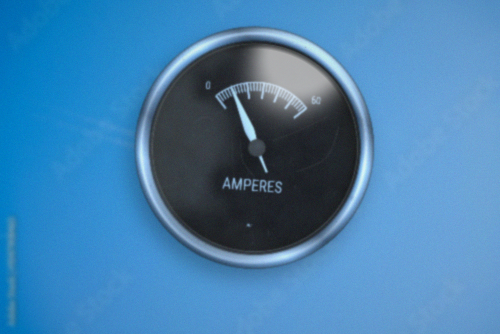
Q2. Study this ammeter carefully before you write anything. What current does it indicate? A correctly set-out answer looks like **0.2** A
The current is **10** A
